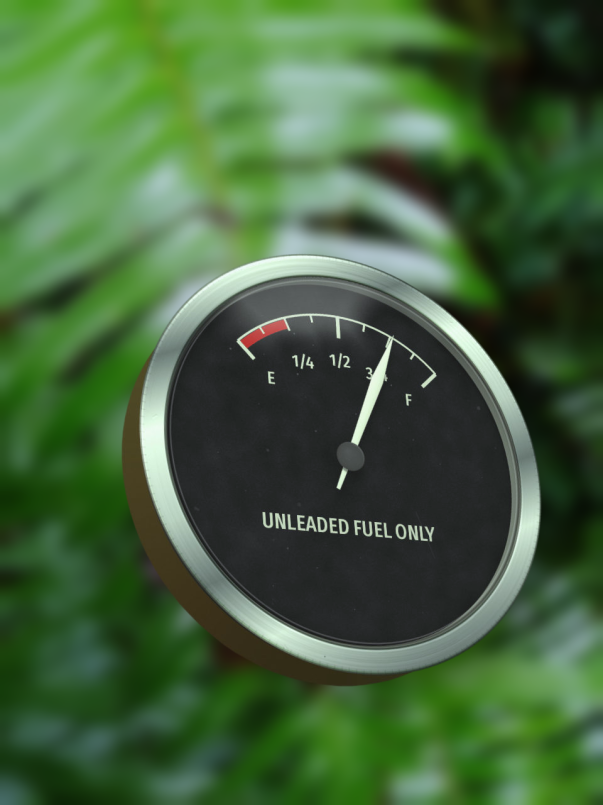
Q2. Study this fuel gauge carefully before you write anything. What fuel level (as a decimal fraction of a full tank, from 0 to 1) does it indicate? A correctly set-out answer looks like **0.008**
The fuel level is **0.75**
